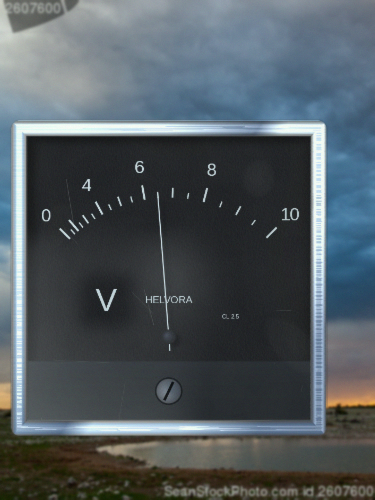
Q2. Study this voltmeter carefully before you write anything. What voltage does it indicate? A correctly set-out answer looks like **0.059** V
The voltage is **6.5** V
